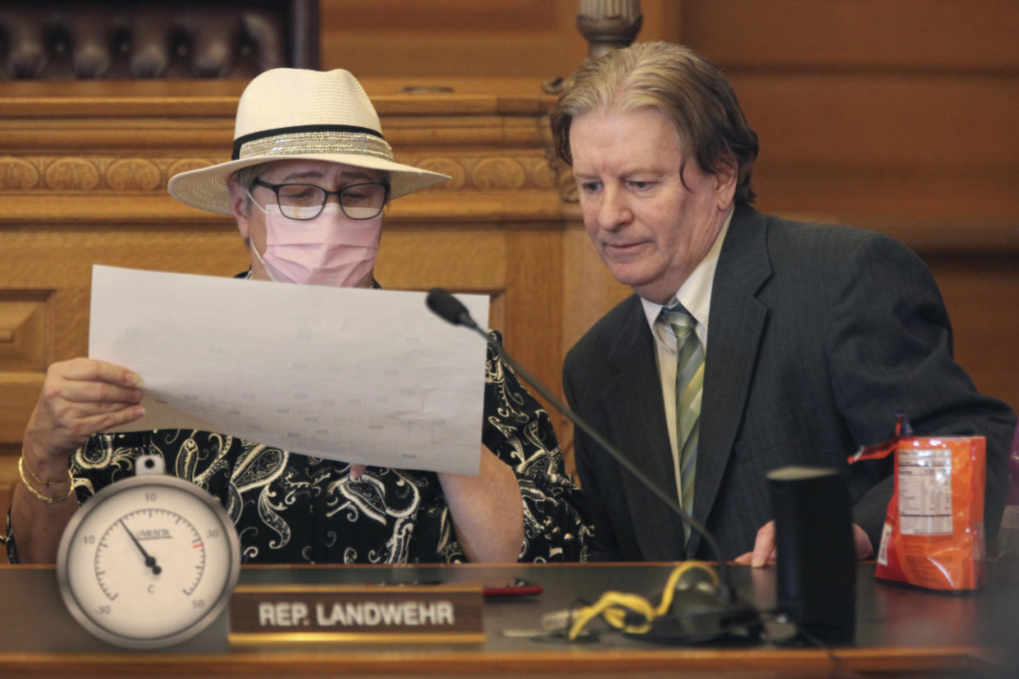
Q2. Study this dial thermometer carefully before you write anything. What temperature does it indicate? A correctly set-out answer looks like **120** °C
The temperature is **0** °C
